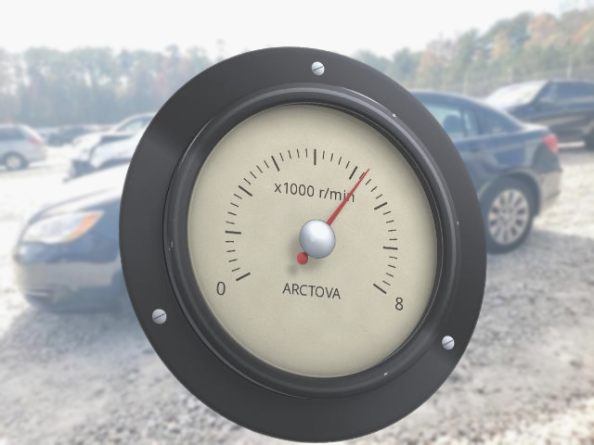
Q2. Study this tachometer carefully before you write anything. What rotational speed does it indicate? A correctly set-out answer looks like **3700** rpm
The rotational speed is **5200** rpm
